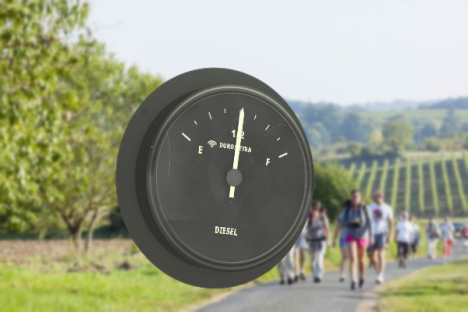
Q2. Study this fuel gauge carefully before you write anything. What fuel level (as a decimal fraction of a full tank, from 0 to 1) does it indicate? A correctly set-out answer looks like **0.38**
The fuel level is **0.5**
